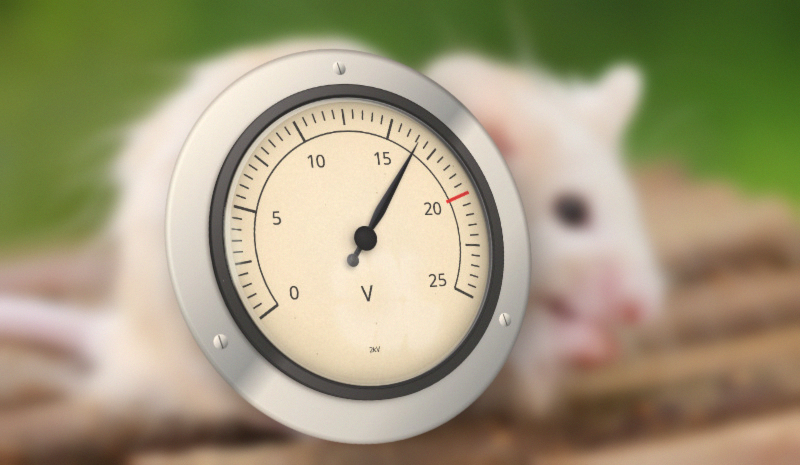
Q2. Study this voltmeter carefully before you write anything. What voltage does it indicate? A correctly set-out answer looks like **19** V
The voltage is **16.5** V
